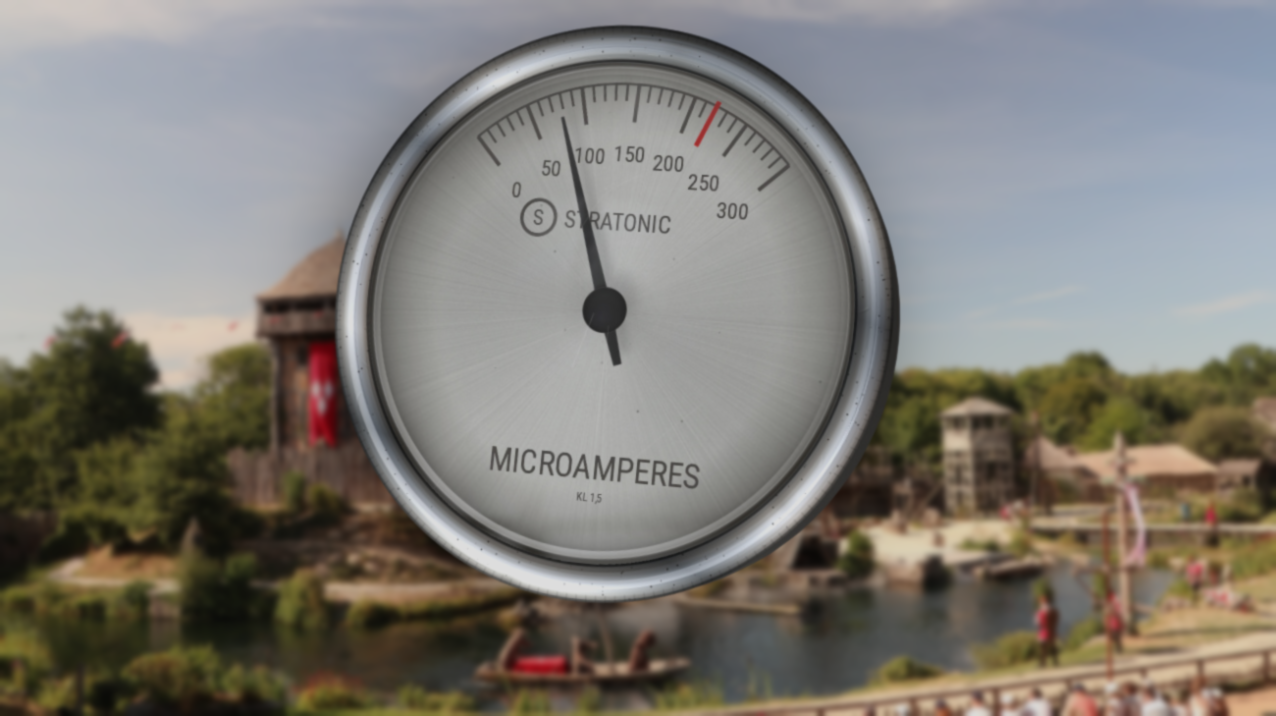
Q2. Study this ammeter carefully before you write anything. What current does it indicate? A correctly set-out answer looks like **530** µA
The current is **80** µA
